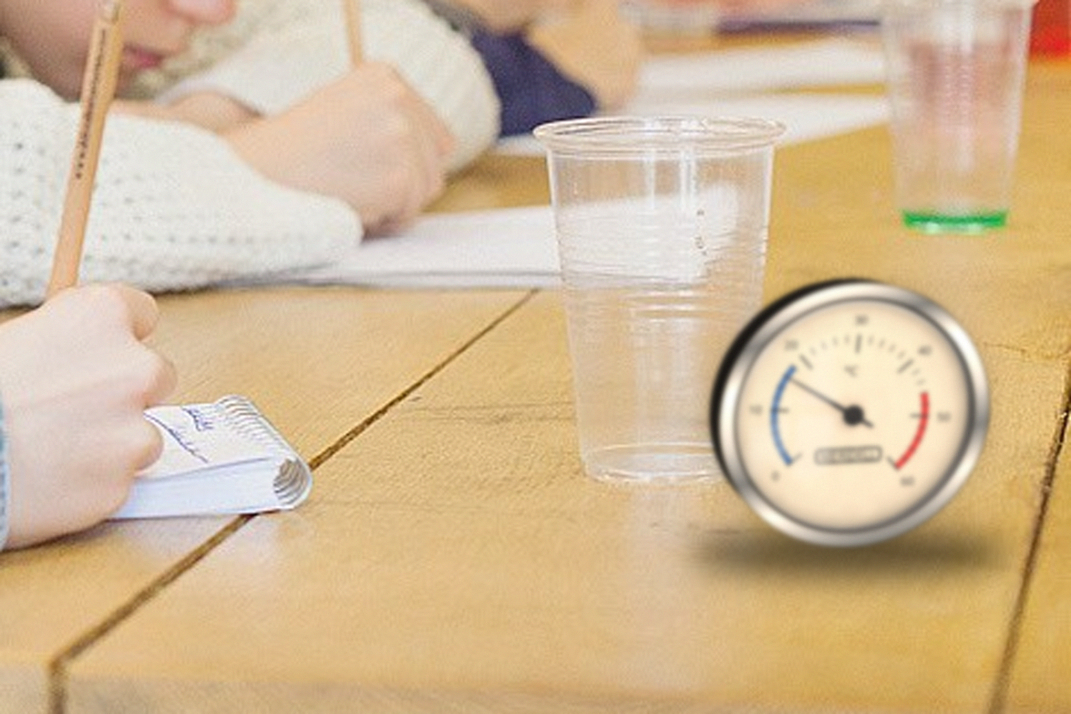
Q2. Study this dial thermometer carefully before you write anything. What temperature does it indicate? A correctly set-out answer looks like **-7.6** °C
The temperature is **16** °C
